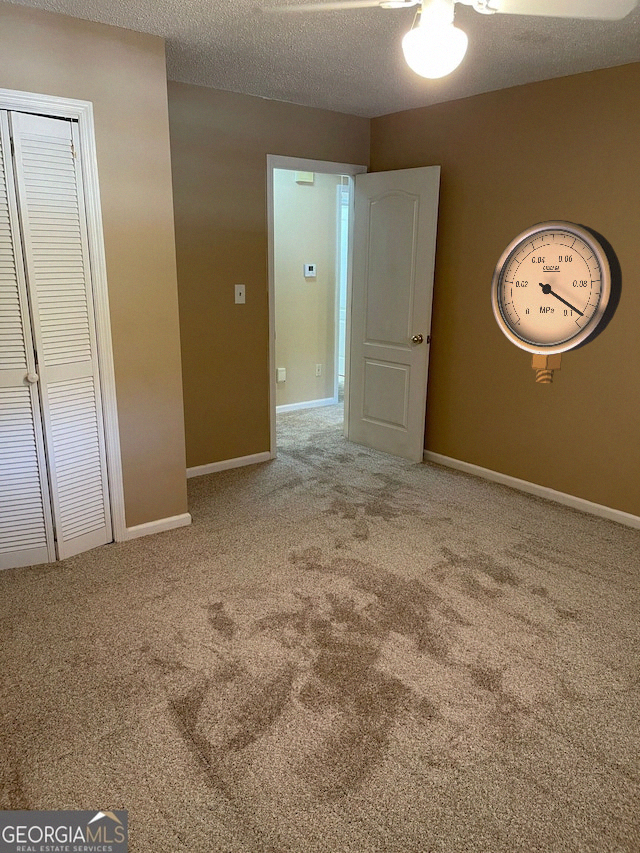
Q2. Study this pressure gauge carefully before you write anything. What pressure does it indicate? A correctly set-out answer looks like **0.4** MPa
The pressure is **0.095** MPa
